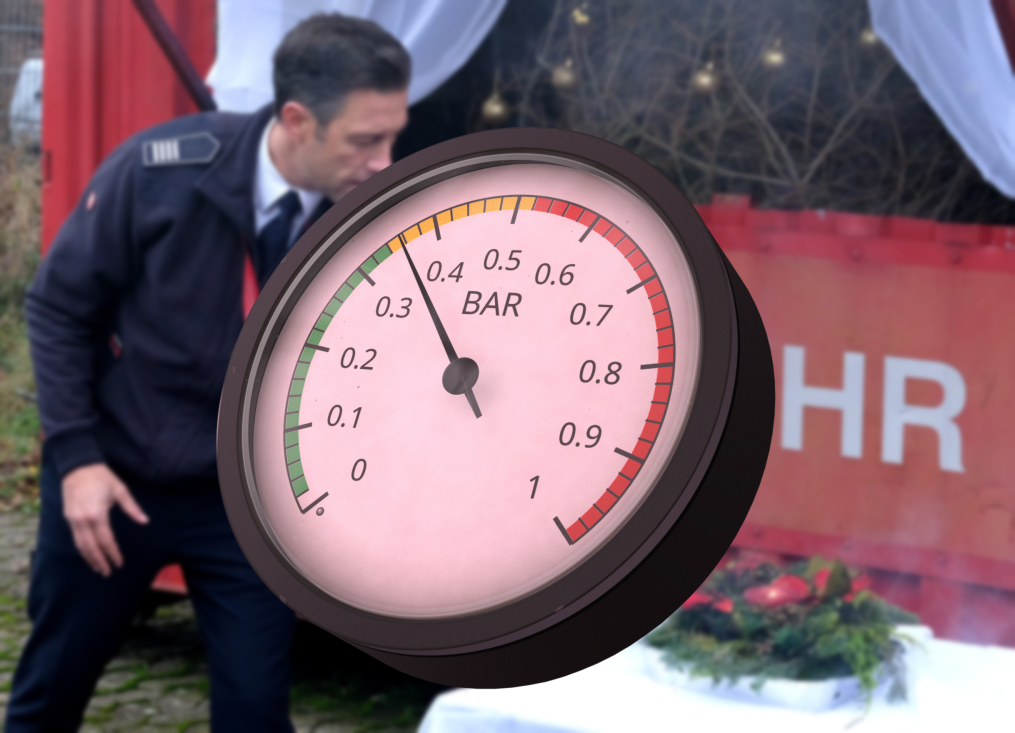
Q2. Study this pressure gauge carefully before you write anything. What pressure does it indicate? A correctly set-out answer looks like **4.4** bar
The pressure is **0.36** bar
